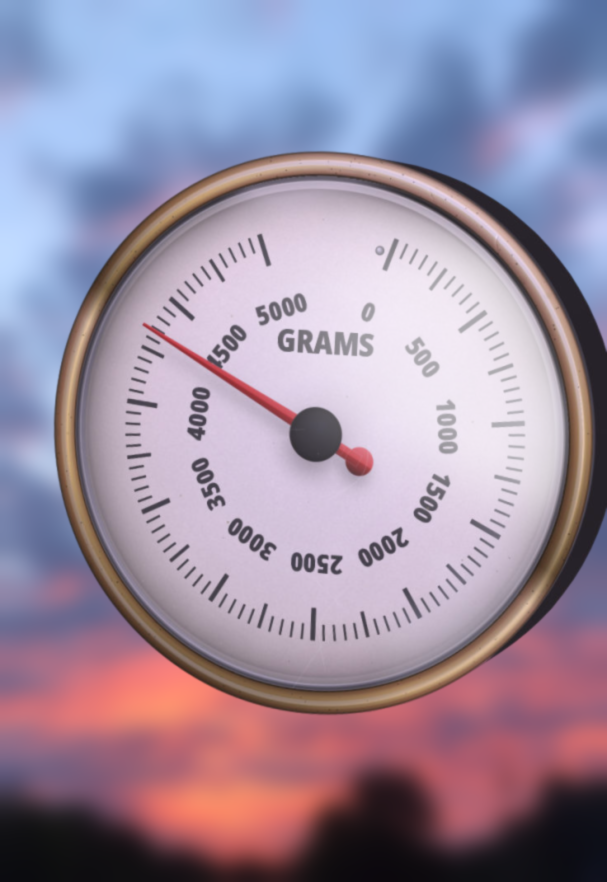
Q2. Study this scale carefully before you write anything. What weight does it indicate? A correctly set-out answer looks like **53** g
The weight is **4350** g
